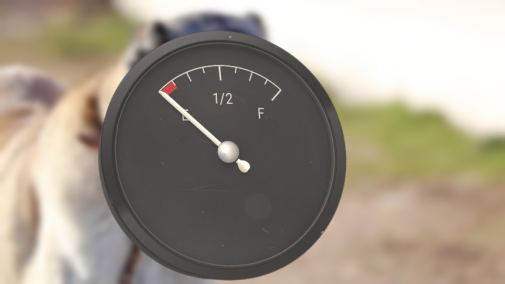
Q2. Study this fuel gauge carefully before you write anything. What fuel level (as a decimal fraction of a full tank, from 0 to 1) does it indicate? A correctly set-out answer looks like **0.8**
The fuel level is **0**
